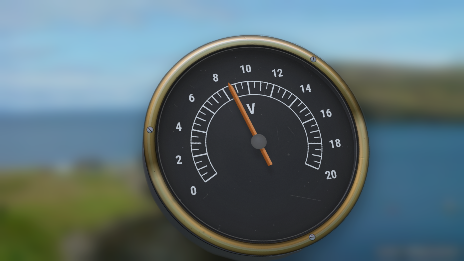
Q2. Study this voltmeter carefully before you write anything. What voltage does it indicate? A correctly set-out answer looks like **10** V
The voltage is **8.5** V
